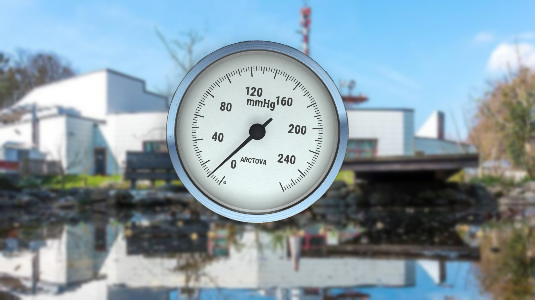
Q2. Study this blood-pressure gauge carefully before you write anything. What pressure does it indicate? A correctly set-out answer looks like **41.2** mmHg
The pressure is **10** mmHg
